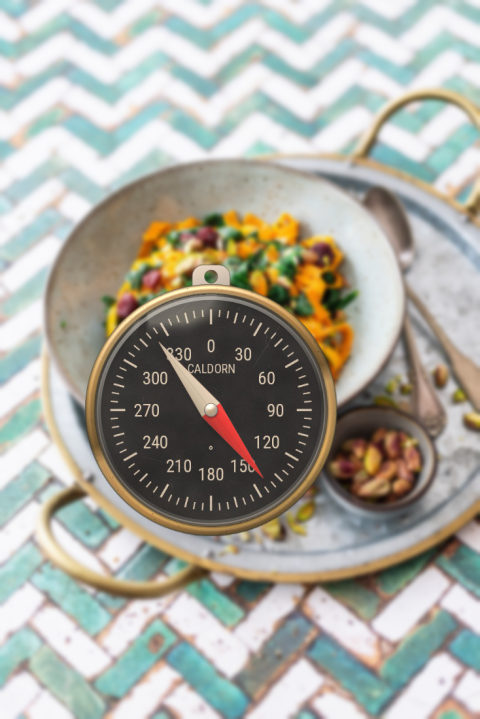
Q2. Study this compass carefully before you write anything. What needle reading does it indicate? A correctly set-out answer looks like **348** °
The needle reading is **142.5** °
